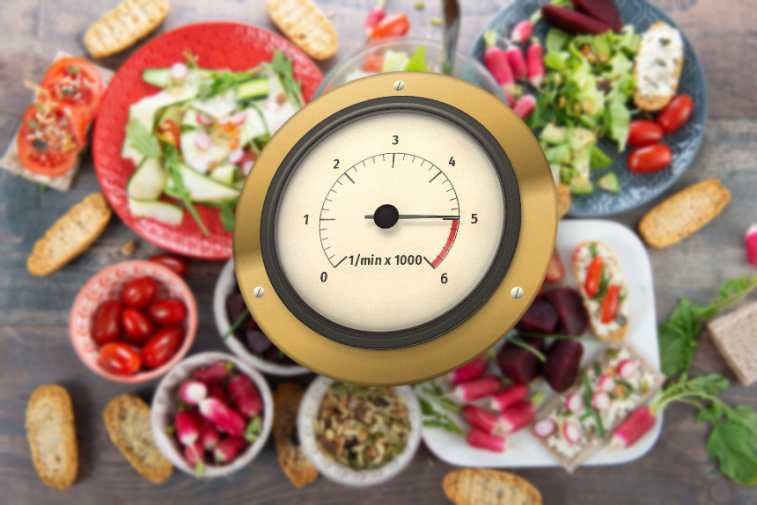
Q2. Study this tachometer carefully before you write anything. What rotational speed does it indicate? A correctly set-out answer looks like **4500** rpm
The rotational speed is **5000** rpm
